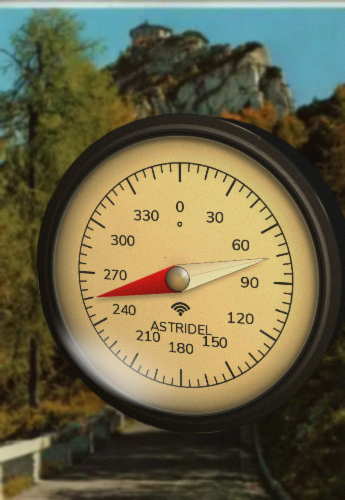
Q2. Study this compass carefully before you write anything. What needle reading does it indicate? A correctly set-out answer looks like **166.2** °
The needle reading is **255** °
